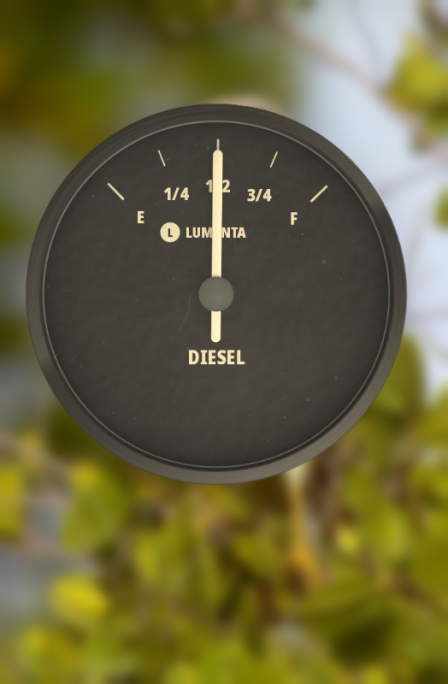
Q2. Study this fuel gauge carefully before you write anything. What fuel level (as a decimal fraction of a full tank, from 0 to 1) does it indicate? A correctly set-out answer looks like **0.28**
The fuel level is **0.5**
